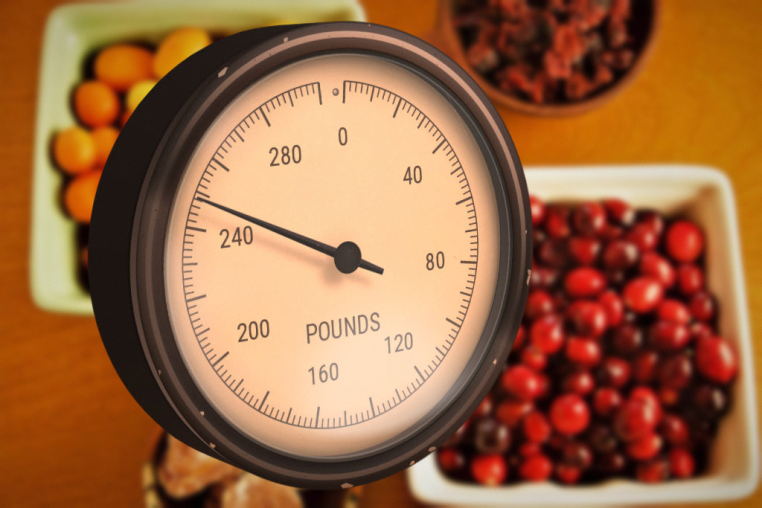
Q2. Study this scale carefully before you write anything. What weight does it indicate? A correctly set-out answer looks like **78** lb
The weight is **248** lb
